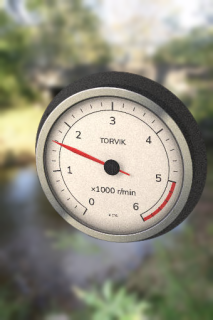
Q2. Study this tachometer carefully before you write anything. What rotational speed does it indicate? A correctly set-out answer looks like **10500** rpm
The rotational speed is **1600** rpm
